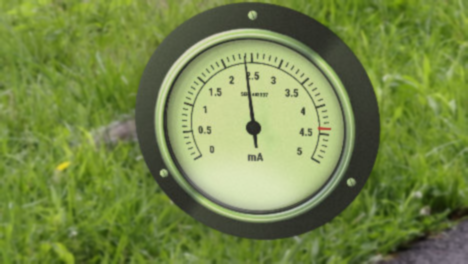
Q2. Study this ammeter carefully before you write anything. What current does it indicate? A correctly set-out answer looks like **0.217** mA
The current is **2.4** mA
